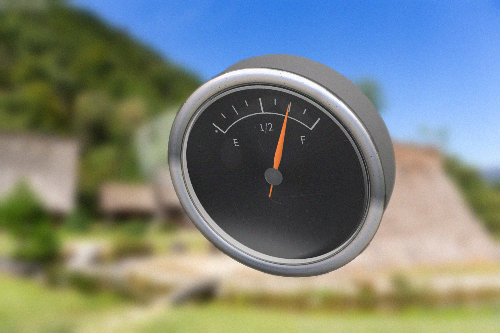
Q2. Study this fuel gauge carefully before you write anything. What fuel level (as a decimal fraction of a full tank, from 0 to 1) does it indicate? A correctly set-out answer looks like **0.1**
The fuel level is **0.75**
